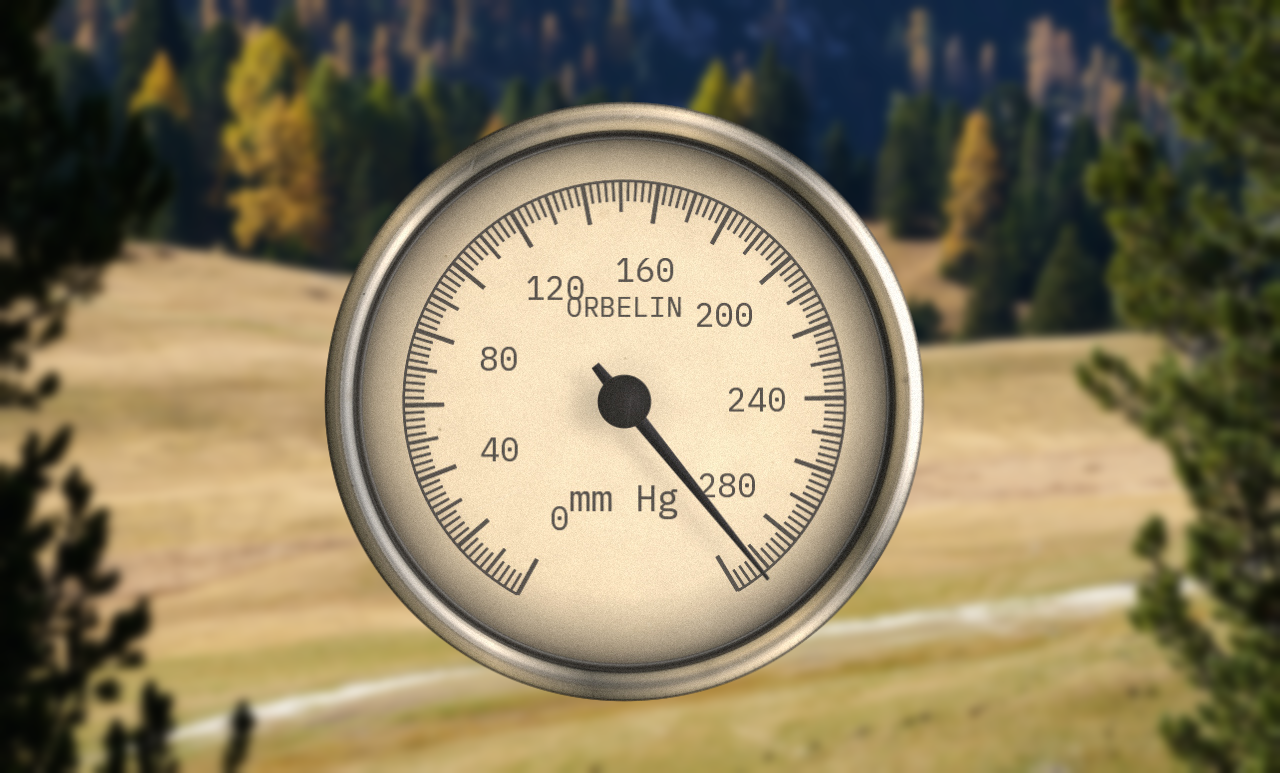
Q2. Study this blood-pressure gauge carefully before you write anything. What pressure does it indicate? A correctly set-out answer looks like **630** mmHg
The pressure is **292** mmHg
